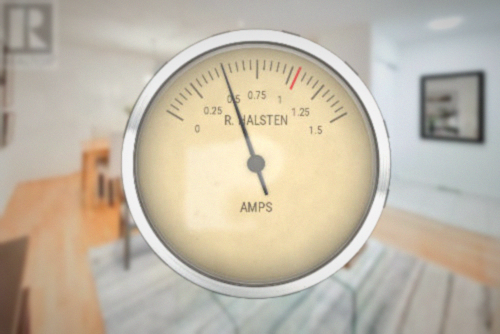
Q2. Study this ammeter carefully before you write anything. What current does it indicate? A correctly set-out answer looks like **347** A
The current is **0.5** A
